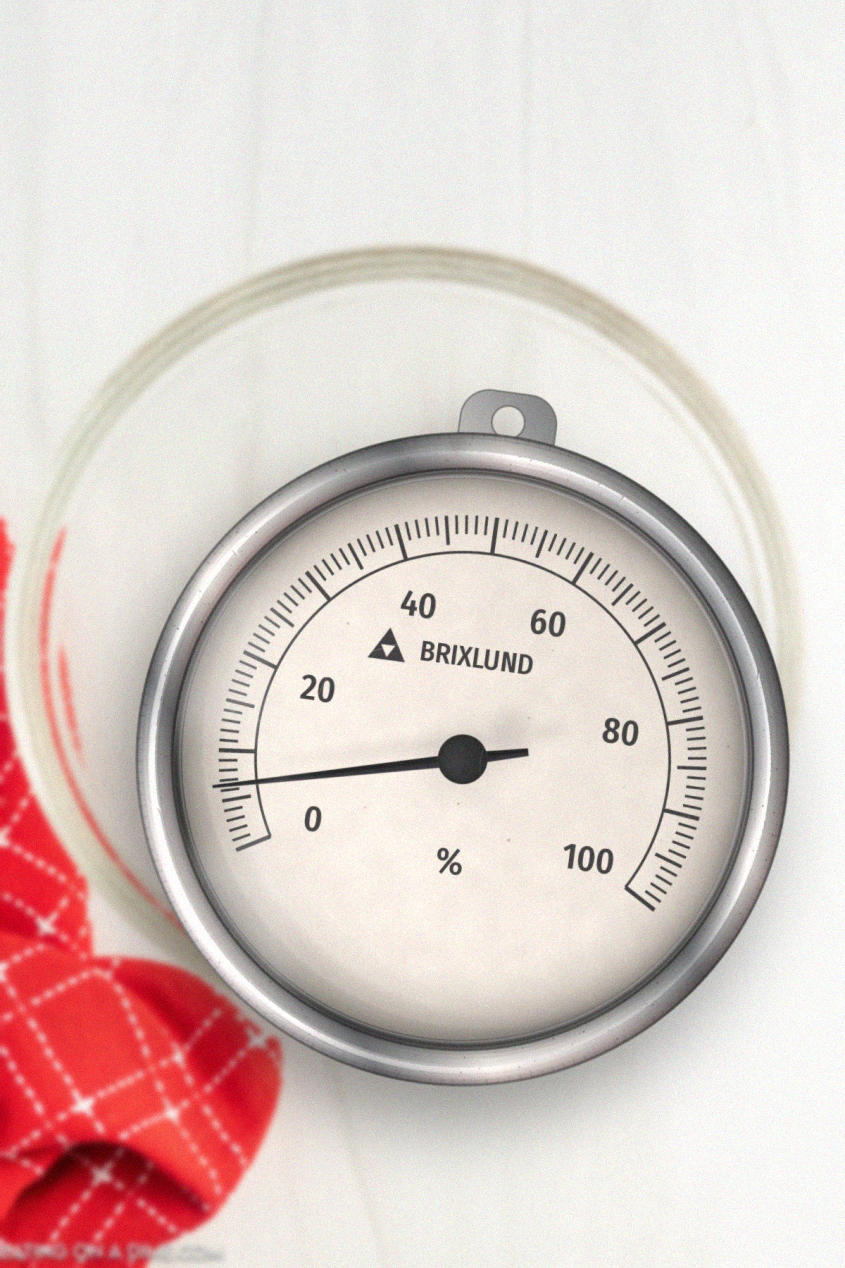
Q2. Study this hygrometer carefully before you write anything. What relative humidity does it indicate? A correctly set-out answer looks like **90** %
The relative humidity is **6.5** %
